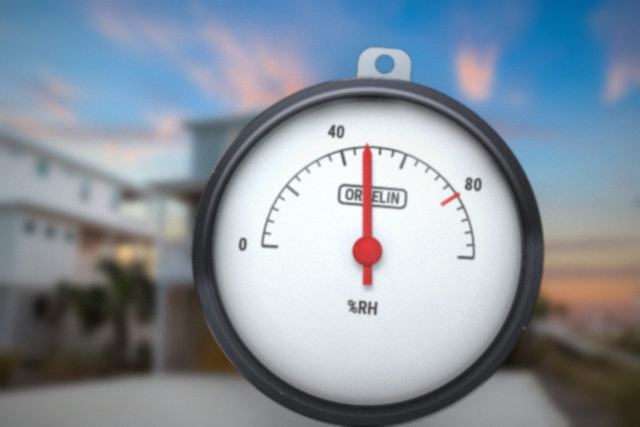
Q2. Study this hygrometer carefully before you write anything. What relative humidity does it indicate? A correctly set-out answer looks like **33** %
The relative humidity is **48** %
